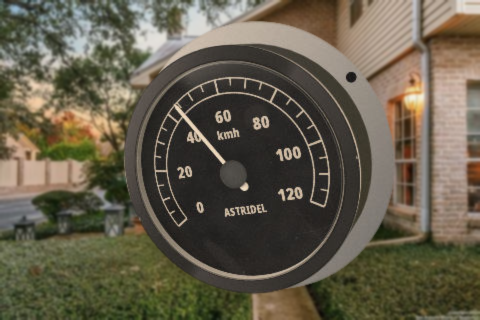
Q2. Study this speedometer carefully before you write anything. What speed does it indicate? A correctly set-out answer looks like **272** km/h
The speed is **45** km/h
